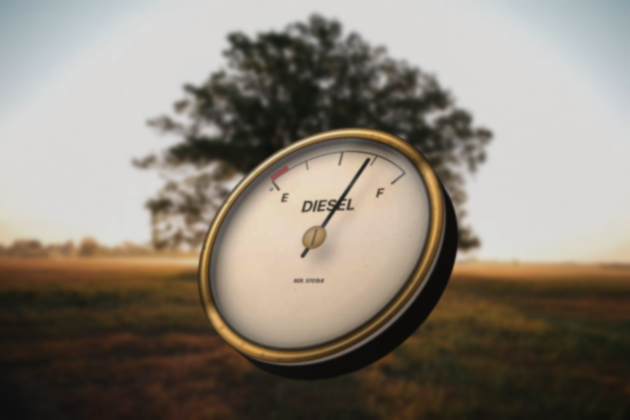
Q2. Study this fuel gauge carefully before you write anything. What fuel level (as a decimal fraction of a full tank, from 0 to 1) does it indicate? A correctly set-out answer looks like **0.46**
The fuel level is **0.75**
